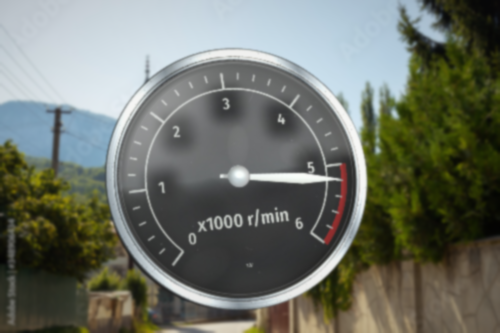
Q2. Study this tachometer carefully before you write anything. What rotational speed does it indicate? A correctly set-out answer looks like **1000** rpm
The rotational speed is **5200** rpm
